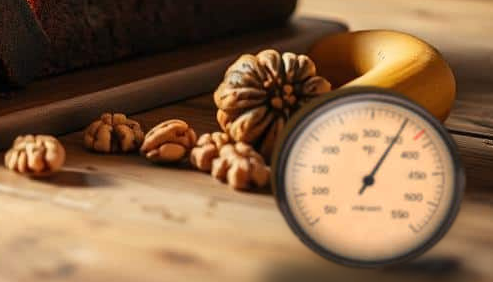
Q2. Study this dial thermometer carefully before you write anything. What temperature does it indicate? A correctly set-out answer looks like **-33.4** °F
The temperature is **350** °F
